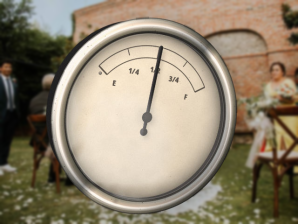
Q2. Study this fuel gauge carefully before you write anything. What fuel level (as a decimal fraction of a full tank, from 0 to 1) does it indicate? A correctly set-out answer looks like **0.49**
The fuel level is **0.5**
